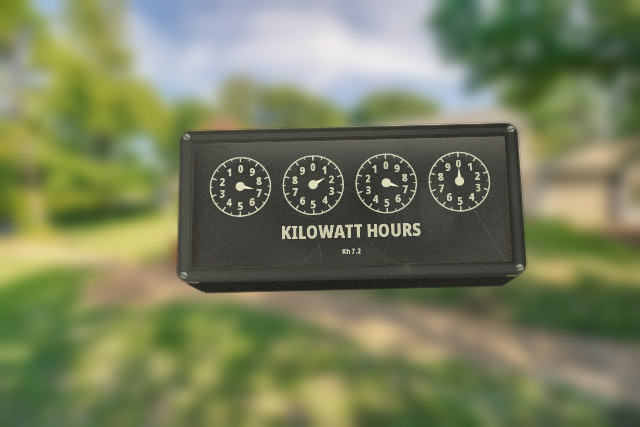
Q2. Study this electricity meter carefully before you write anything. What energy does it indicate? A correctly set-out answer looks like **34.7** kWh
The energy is **7170** kWh
